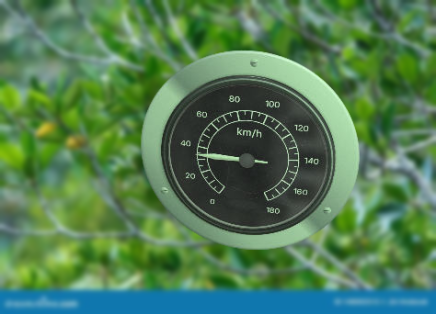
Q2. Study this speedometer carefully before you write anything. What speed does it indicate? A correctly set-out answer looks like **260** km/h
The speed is **35** km/h
